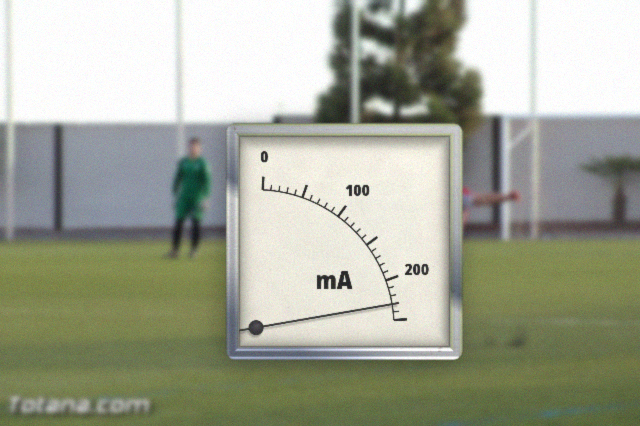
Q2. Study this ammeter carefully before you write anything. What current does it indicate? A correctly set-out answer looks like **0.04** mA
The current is **230** mA
